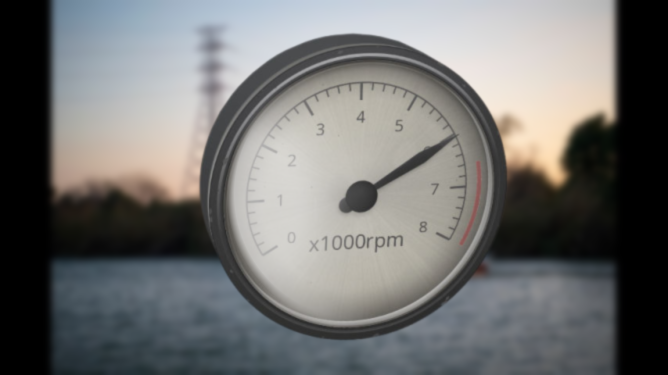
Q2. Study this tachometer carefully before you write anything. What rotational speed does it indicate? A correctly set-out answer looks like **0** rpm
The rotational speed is **6000** rpm
